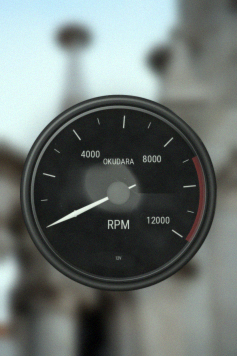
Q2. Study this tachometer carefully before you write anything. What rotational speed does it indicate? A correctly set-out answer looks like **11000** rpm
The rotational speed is **0** rpm
